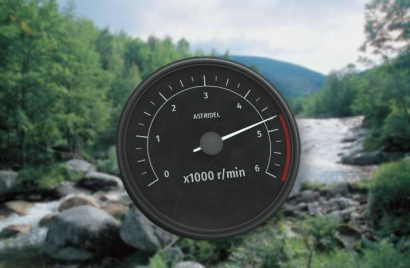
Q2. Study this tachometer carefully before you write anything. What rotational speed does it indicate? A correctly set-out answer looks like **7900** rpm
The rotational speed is **4750** rpm
